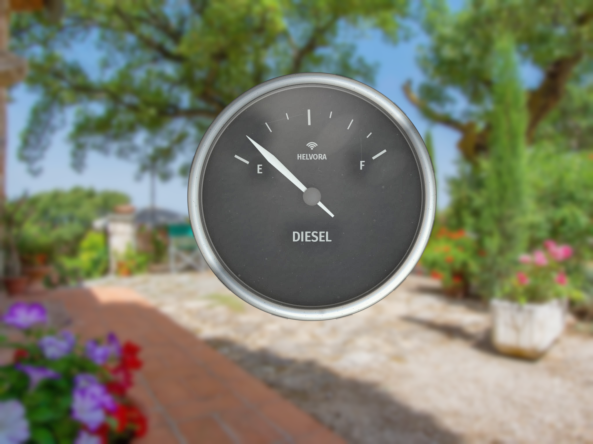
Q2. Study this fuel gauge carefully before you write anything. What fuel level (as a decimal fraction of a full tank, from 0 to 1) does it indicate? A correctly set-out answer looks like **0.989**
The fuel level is **0.125**
